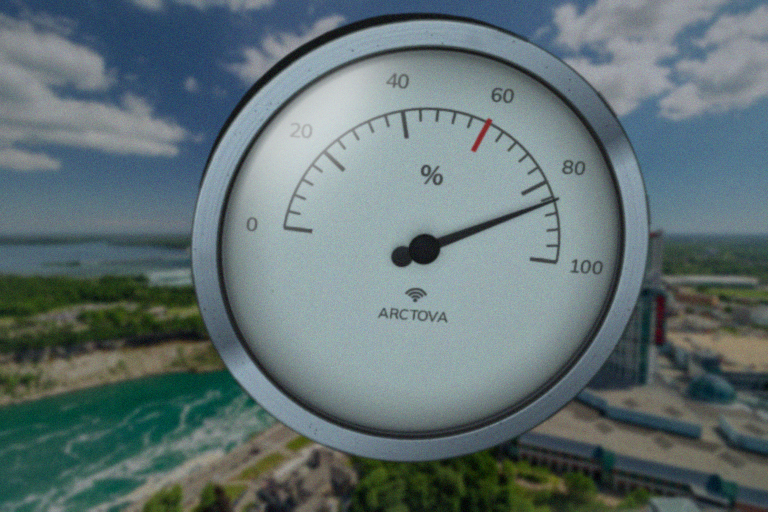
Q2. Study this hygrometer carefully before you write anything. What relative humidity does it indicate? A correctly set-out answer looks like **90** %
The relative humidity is **84** %
